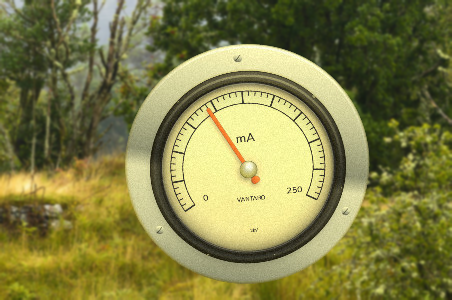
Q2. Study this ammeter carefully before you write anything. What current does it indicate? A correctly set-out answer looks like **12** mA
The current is **95** mA
